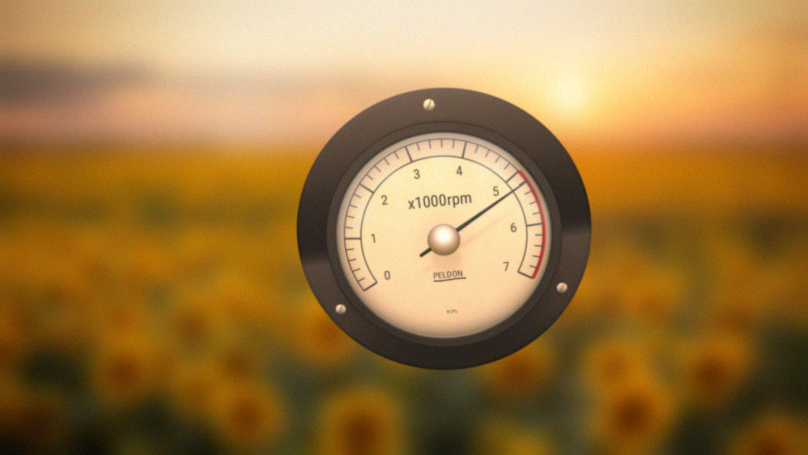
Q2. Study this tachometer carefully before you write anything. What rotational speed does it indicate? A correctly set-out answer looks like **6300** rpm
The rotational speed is **5200** rpm
